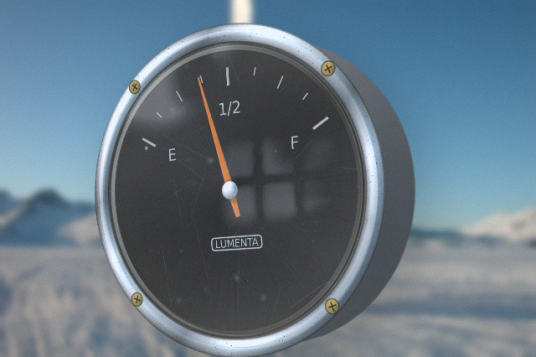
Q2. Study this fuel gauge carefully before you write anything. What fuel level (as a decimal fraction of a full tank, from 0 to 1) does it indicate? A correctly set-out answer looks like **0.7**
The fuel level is **0.375**
